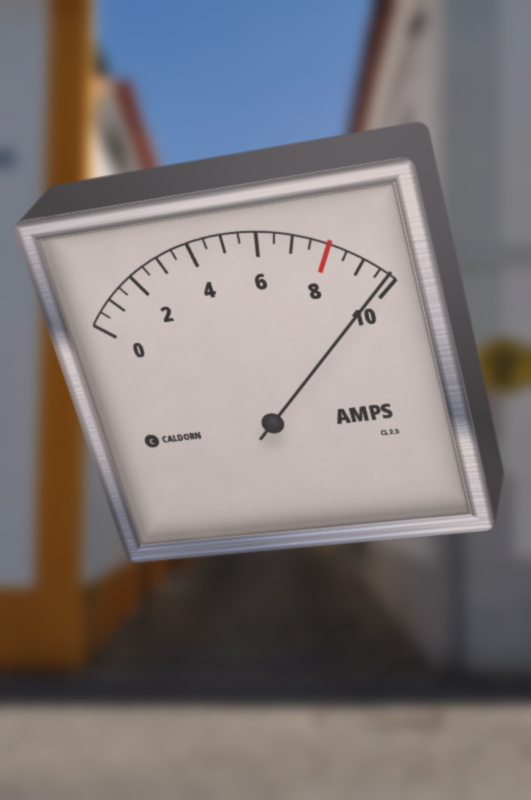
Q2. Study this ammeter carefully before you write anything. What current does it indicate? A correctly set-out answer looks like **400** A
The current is **9.75** A
